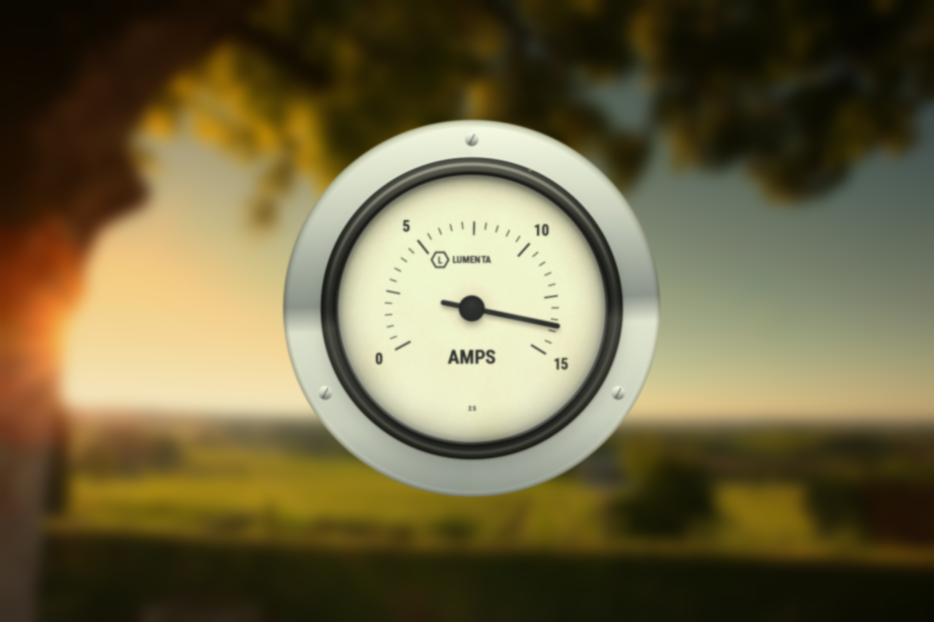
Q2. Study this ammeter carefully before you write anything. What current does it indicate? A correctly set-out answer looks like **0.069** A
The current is **13.75** A
